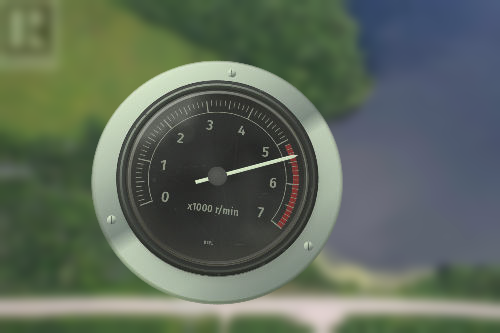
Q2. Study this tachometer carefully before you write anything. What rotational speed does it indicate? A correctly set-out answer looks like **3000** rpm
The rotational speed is **5400** rpm
